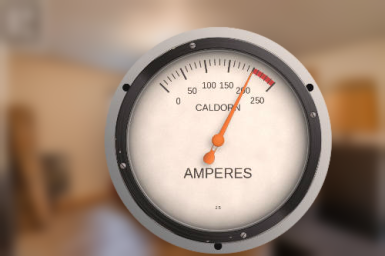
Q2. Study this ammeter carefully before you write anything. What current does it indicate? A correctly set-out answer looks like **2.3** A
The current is **200** A
